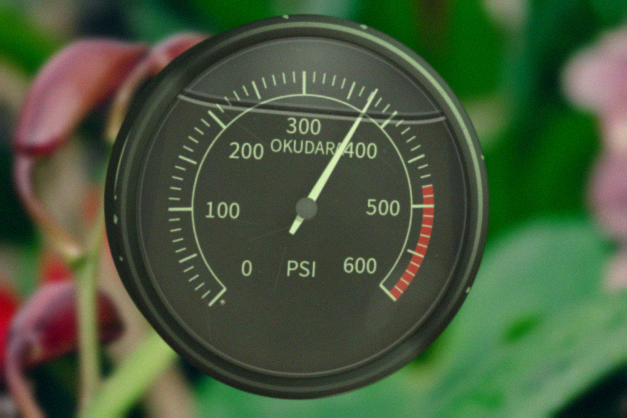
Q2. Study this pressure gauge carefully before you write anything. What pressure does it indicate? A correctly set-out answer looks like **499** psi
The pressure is **370** psi
